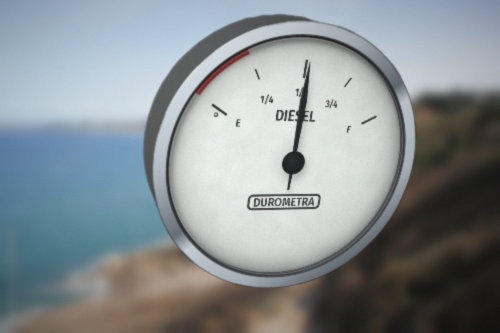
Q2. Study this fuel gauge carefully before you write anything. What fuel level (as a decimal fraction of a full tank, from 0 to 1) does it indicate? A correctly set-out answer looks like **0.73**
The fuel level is **0.5**
